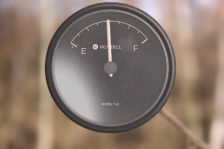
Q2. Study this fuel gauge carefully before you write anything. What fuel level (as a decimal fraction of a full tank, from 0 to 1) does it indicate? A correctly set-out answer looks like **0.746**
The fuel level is **0.5**
